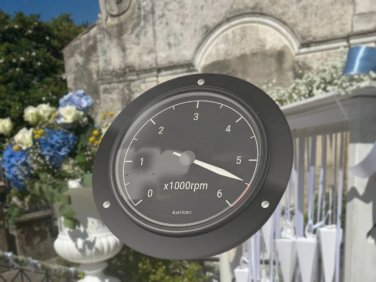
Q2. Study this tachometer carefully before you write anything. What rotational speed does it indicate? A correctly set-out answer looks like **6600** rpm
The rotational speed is **5500** rpm
